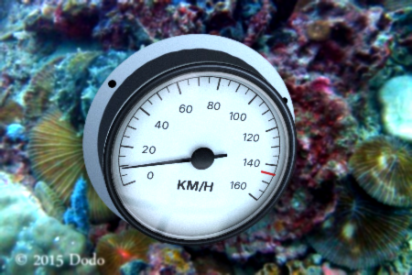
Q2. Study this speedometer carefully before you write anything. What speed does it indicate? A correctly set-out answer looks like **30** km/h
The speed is **10** km/h
